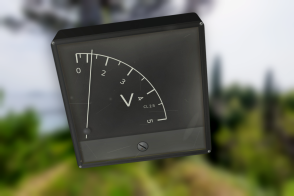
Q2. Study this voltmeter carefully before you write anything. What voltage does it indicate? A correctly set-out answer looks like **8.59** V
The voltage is **1.25** V
